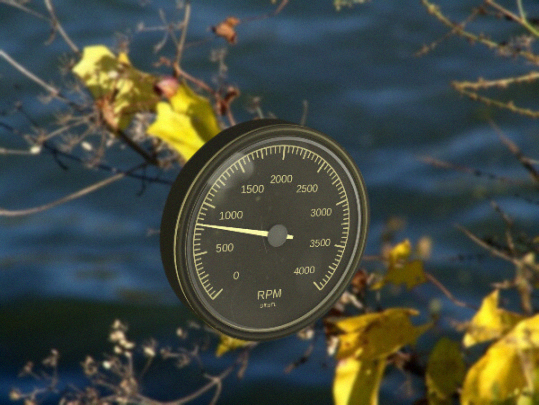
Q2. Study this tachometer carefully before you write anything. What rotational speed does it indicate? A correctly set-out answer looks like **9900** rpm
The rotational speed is **800** rpm
